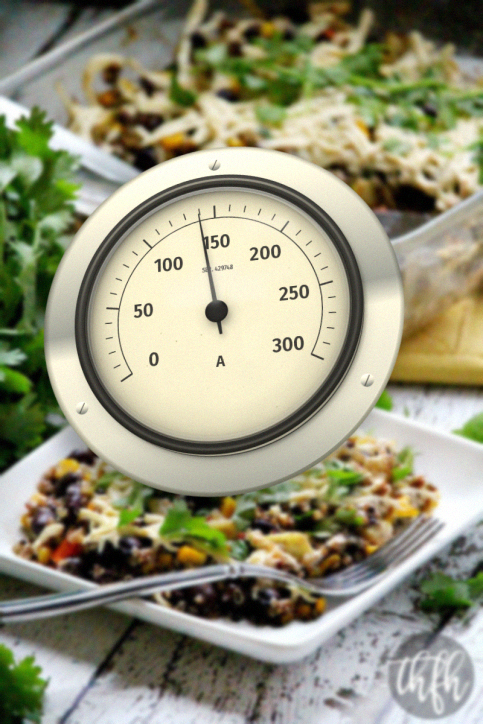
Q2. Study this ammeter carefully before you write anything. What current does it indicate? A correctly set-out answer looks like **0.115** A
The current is **140** A
